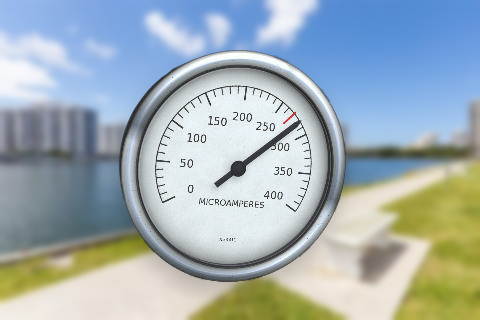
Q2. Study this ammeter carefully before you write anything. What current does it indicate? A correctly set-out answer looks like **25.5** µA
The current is **280** µA
